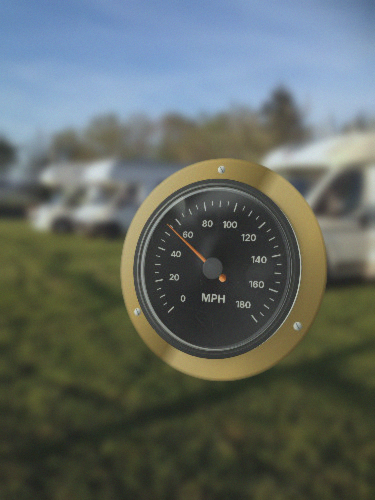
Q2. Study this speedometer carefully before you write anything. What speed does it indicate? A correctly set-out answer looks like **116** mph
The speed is **55** mph
